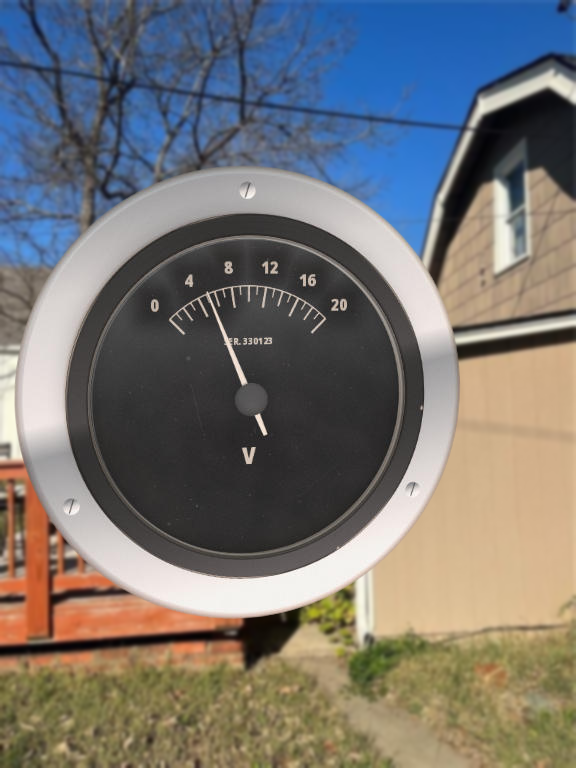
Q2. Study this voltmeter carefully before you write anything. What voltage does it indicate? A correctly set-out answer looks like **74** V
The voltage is **5** V
